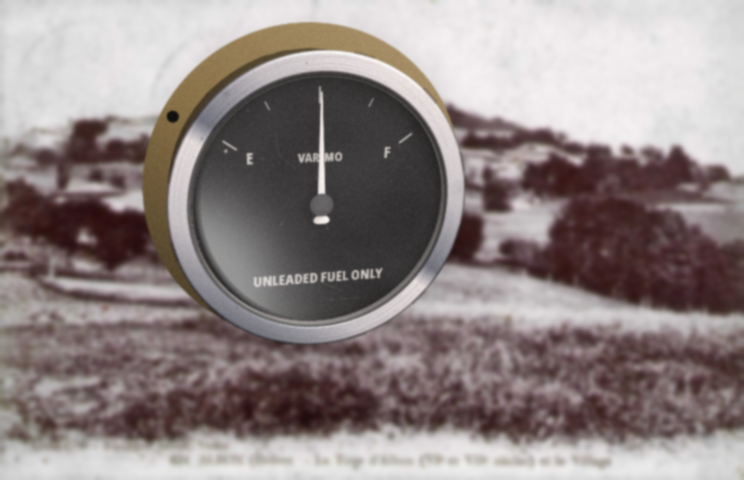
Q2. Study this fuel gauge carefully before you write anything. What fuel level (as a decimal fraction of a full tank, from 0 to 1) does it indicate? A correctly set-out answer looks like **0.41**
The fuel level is **0.5**
